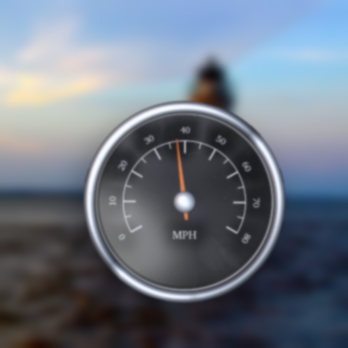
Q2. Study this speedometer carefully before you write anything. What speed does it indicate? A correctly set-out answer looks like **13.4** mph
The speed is **37.5** mph
